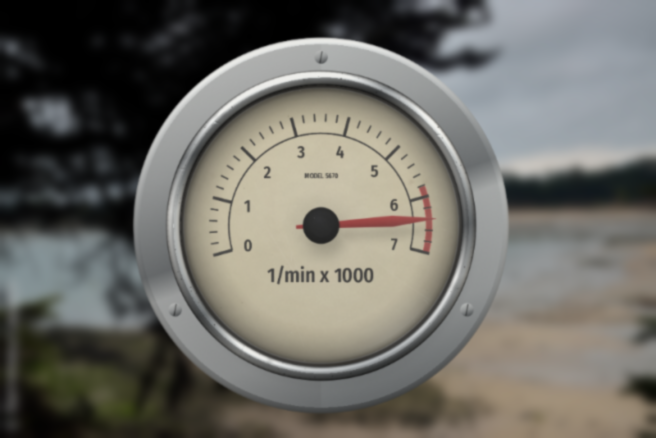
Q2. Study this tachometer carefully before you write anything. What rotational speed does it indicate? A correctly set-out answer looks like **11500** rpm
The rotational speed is **6400** rpm
